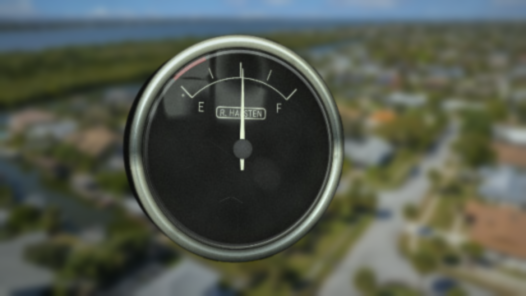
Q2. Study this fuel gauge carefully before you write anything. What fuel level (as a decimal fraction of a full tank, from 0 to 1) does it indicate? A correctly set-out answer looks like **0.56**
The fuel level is **0.5**
